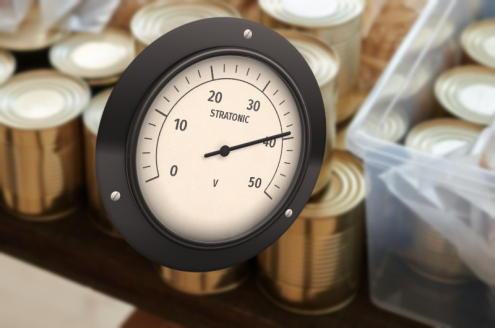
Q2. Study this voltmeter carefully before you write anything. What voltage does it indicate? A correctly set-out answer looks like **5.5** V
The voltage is **39** V
